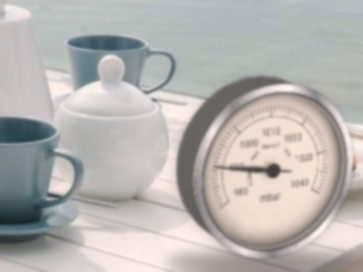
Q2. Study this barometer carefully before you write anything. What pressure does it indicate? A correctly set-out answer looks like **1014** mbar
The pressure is **990** mbar
